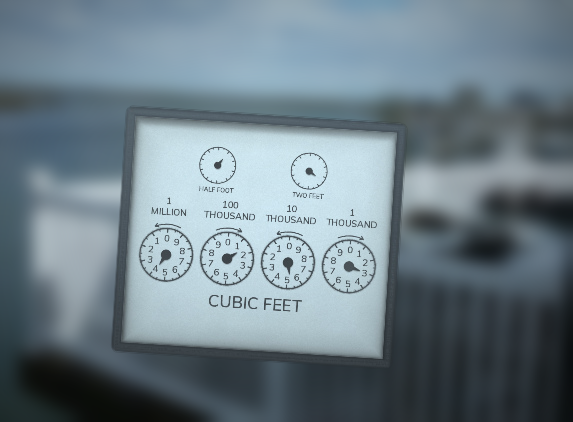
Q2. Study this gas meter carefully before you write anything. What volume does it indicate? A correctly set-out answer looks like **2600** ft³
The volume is **415300** ft³
